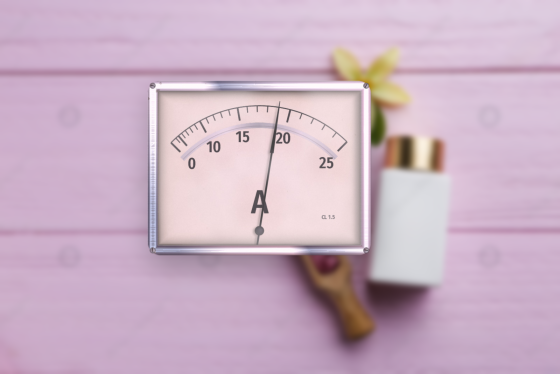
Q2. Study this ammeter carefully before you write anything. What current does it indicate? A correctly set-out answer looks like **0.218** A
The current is **19** A
